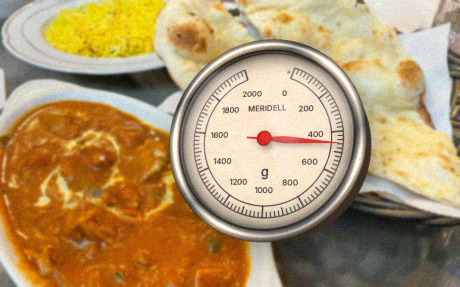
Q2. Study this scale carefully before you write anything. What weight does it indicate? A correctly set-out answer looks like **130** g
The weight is **460** g
